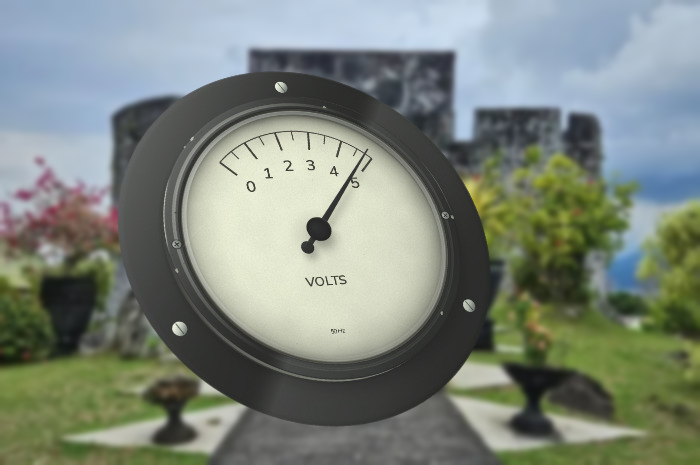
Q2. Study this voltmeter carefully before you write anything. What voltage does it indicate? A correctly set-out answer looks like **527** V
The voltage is **4.75** V
